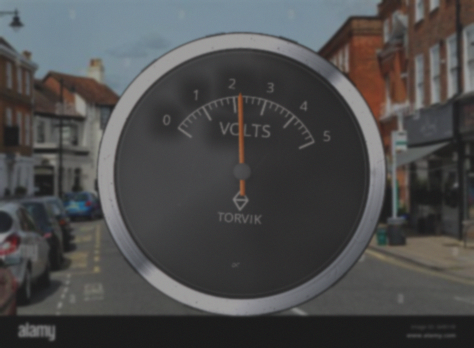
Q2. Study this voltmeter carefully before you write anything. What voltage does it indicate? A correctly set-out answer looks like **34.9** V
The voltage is **2.2** V
